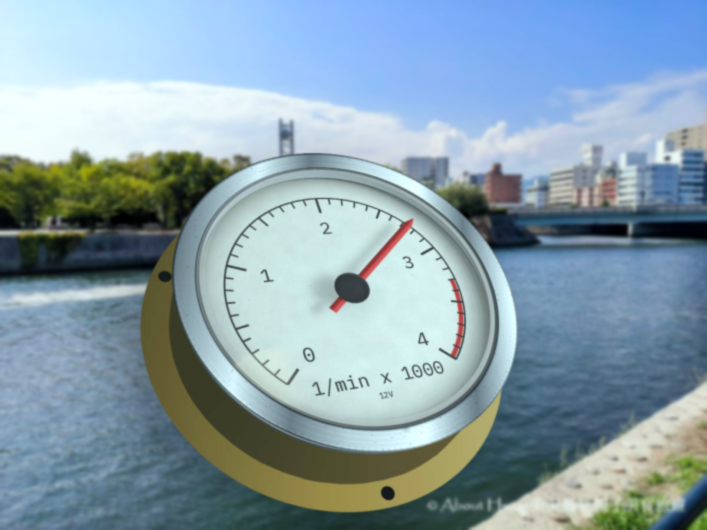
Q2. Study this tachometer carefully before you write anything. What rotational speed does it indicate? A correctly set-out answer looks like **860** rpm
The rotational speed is **2750** rpm
